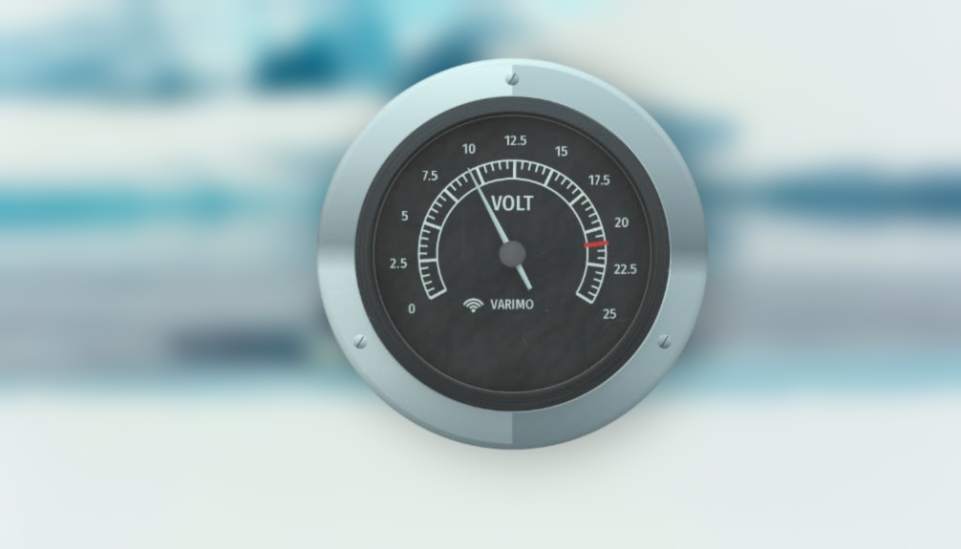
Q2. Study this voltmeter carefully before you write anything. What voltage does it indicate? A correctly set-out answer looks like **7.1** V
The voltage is **9.5** V
